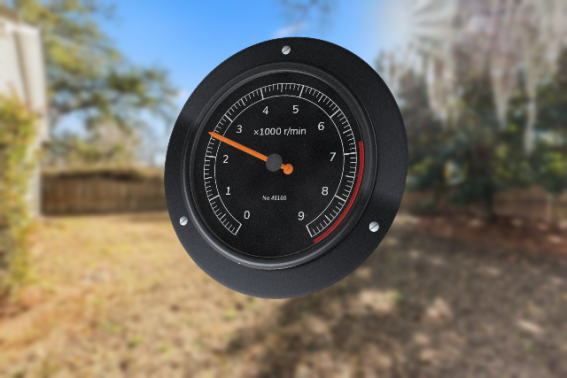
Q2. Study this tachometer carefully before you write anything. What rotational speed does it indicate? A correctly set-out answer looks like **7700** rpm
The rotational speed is **2500** rpm
